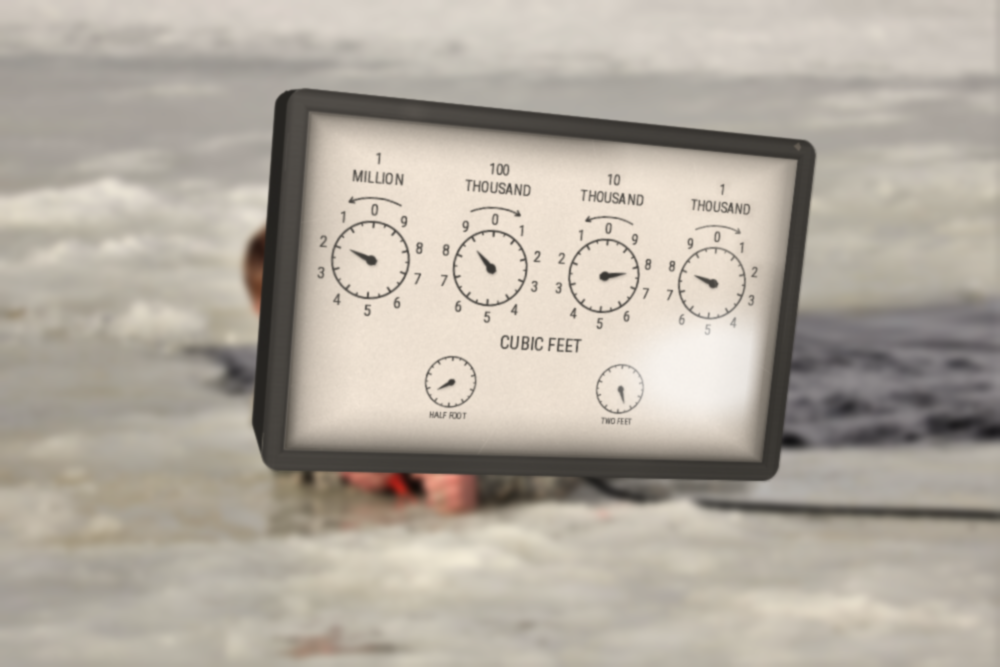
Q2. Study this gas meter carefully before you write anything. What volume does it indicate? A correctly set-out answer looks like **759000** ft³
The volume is **187800** ft³
